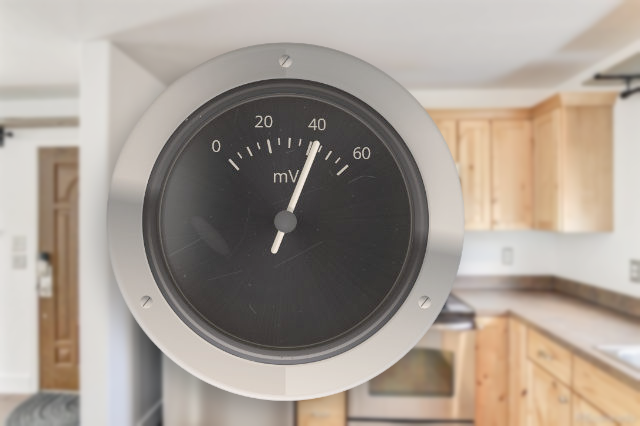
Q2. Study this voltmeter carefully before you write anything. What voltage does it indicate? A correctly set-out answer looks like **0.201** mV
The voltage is **42.5** mV
